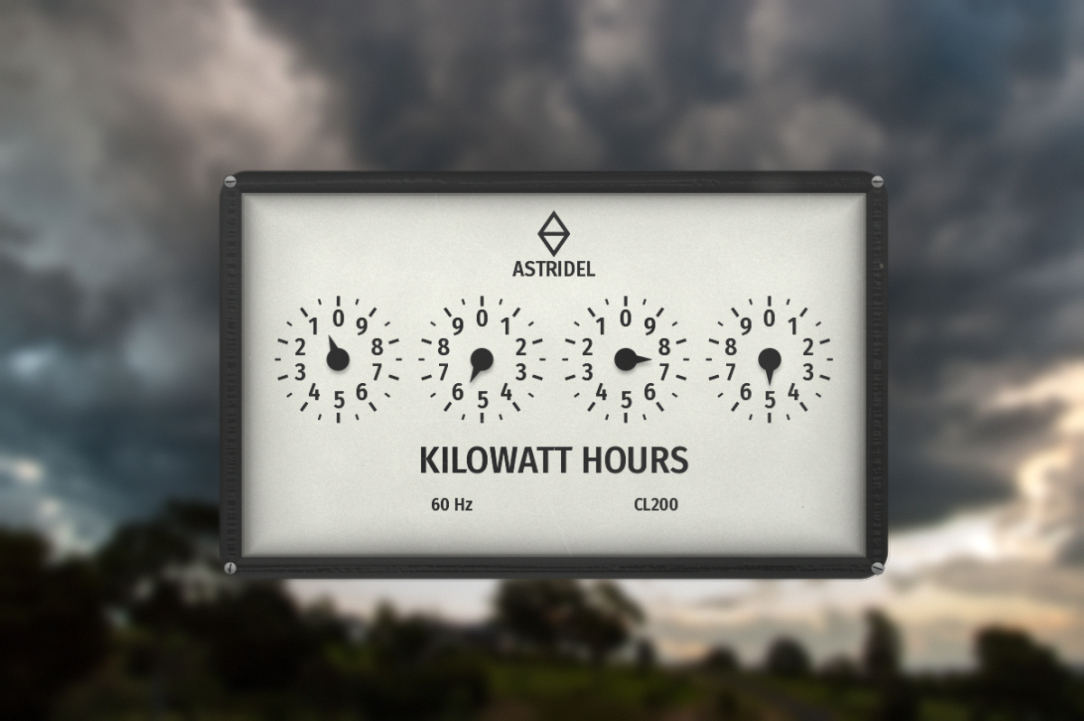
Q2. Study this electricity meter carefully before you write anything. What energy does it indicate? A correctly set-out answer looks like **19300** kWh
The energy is **575** kWh
